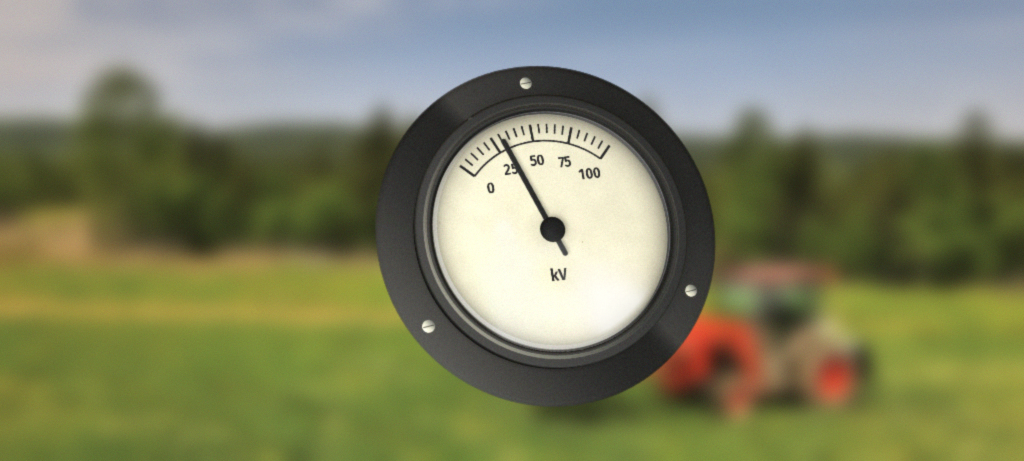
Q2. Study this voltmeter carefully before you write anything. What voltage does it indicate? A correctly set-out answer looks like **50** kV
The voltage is **30** kV
